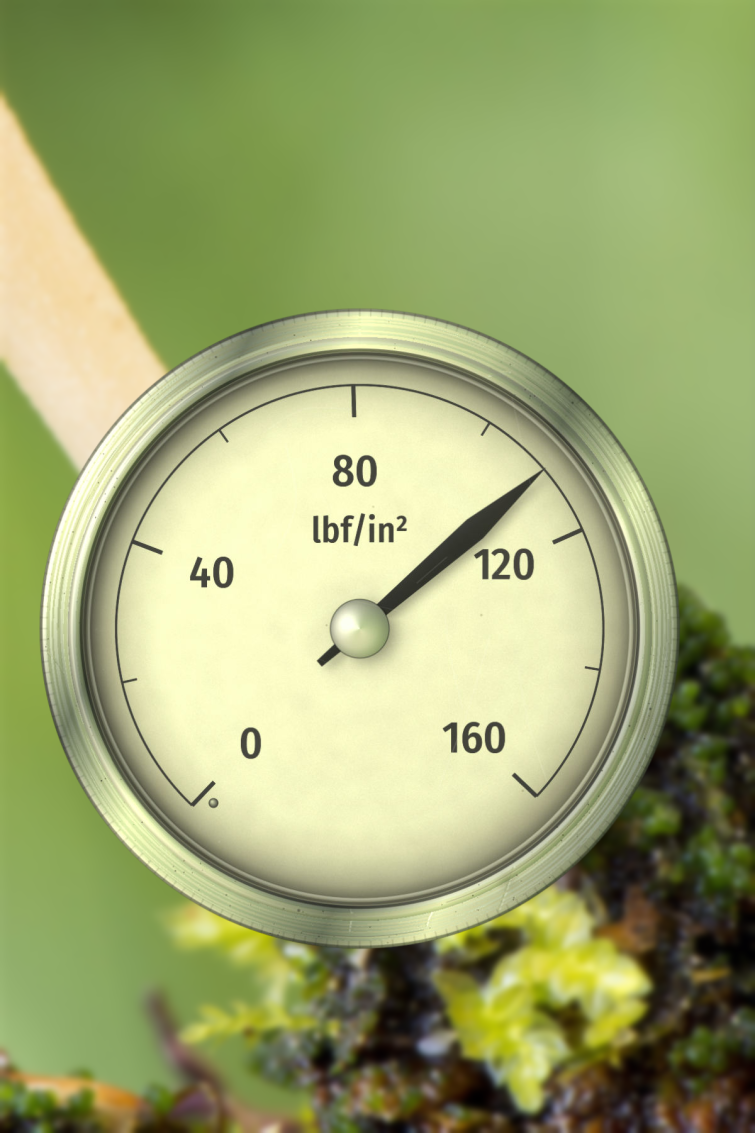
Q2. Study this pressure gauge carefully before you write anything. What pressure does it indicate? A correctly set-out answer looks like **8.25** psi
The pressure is **110** psi
